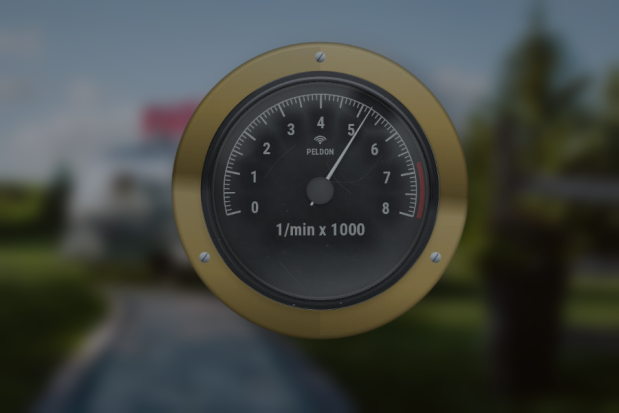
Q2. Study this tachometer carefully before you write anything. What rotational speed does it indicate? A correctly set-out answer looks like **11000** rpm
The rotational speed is **5200** rpm
